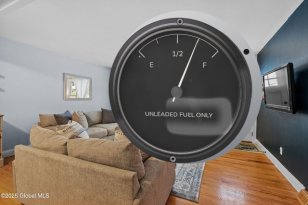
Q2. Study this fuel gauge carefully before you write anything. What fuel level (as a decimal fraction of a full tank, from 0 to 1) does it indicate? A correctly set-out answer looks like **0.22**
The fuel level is **0.75**
